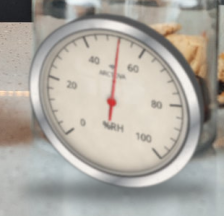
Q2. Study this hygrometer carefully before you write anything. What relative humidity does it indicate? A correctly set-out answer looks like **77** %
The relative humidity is **52** %
